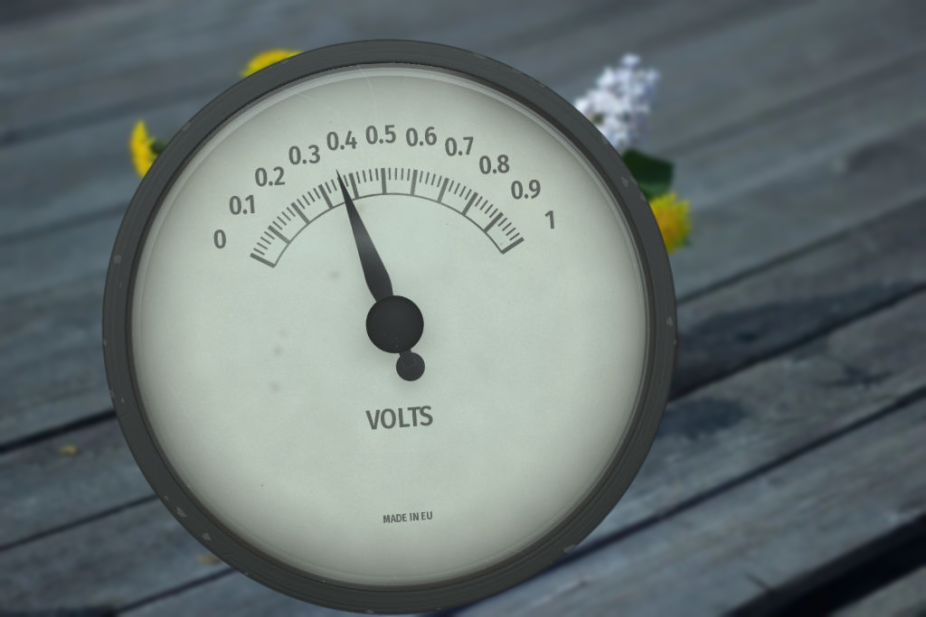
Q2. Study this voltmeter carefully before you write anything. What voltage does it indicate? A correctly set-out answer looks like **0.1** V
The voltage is **0.36** V
